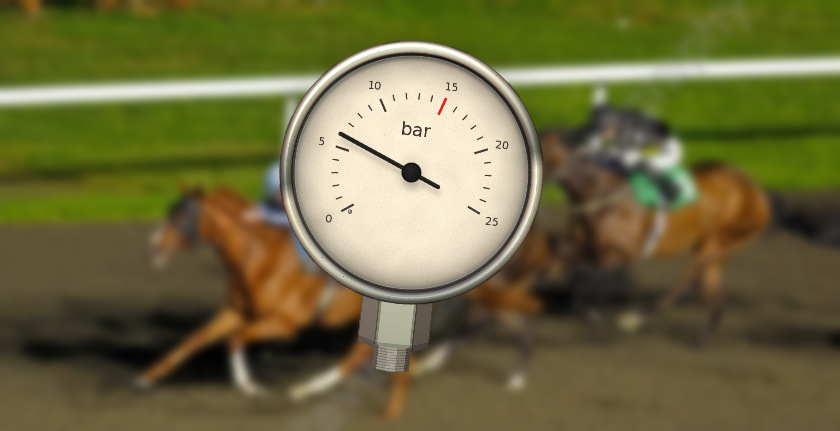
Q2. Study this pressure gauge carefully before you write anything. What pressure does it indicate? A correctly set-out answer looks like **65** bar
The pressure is **6** bar
